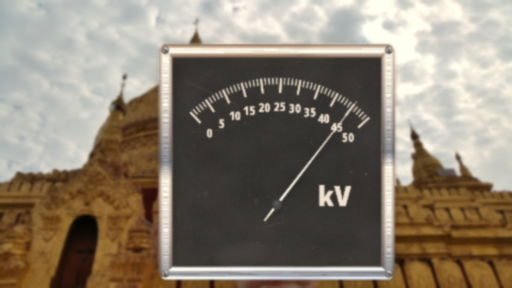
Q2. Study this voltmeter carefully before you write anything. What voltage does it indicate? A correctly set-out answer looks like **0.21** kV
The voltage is **45** kV
